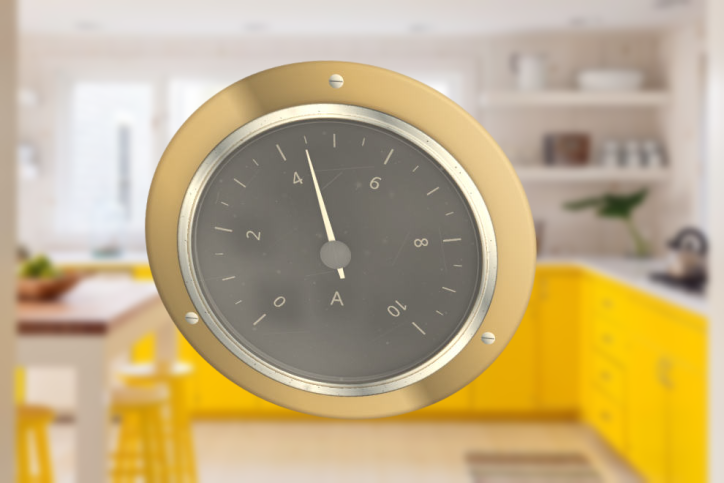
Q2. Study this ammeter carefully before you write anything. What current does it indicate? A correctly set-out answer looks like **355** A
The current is **4.5** A
